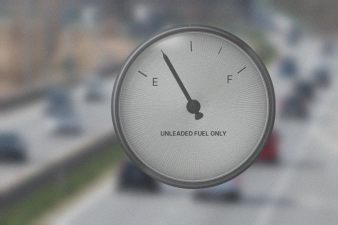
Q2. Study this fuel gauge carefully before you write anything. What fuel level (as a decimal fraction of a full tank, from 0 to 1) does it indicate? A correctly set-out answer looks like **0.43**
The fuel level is **0.25**
